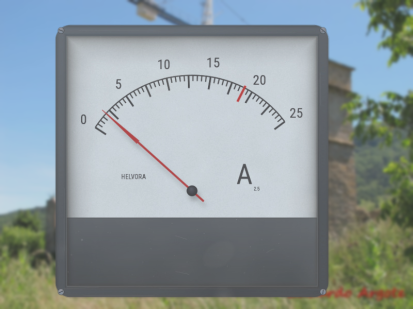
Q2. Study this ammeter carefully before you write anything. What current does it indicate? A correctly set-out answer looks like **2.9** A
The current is **2** A
